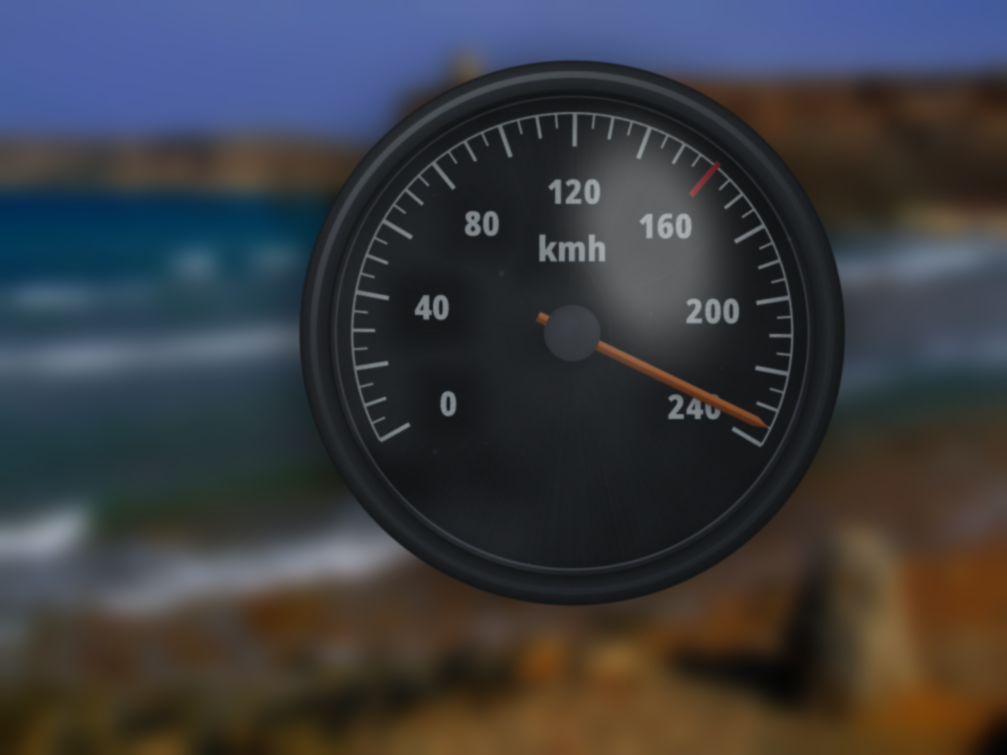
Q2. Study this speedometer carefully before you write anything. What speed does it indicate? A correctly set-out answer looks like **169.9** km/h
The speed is **235** km/h
